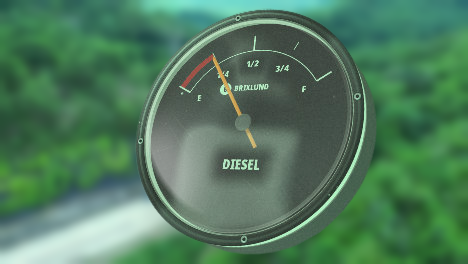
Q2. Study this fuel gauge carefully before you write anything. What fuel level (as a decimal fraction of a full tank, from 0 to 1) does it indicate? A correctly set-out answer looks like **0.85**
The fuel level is **0.25**
